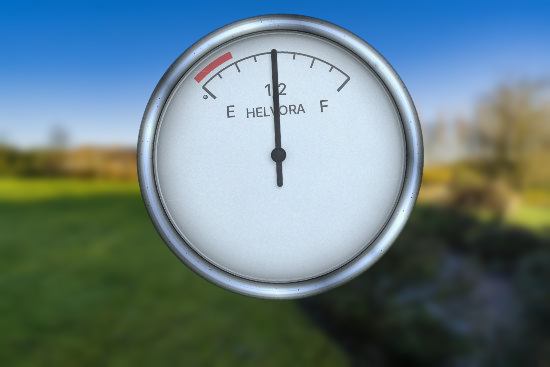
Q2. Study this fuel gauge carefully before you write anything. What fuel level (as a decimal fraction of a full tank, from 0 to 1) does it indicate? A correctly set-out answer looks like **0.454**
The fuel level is **0.5**
